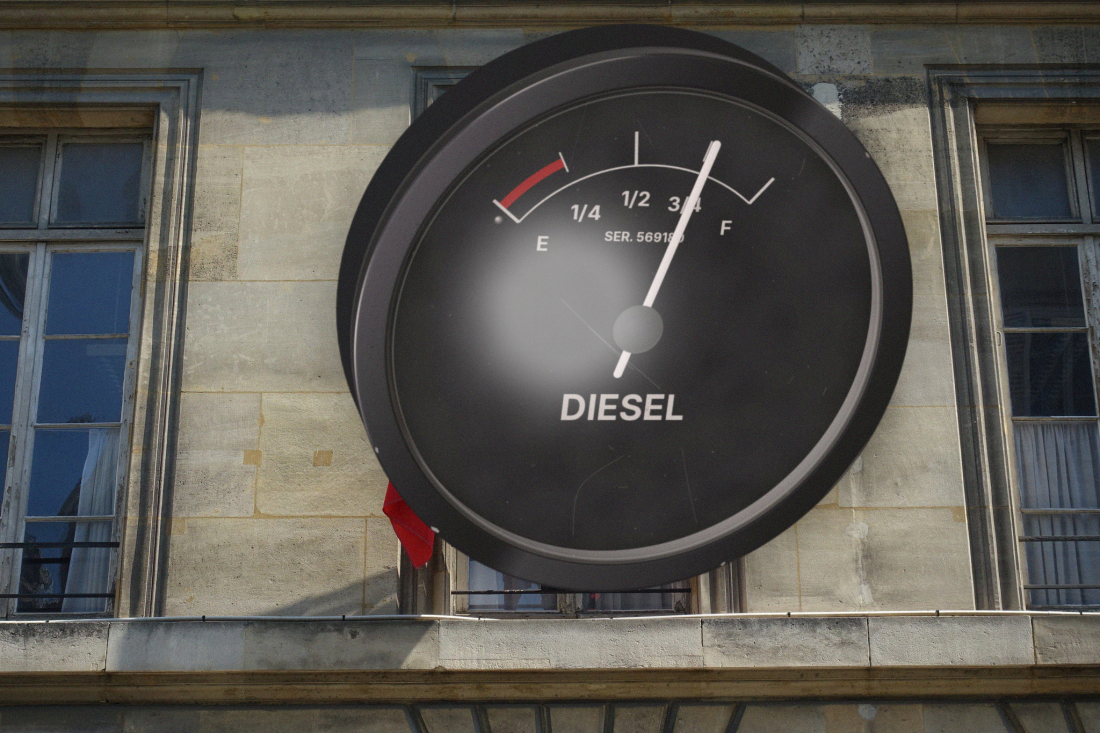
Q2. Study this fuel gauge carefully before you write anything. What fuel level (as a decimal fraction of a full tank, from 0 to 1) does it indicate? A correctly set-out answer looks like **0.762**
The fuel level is **0.75**
